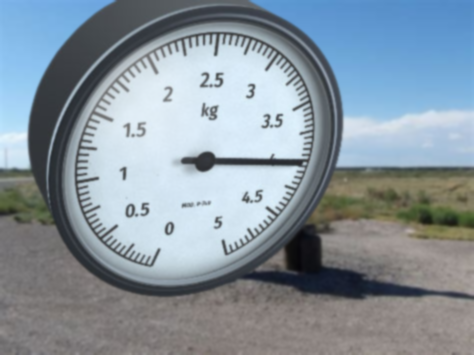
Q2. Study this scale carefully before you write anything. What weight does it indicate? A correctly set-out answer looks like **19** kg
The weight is **4** kg
